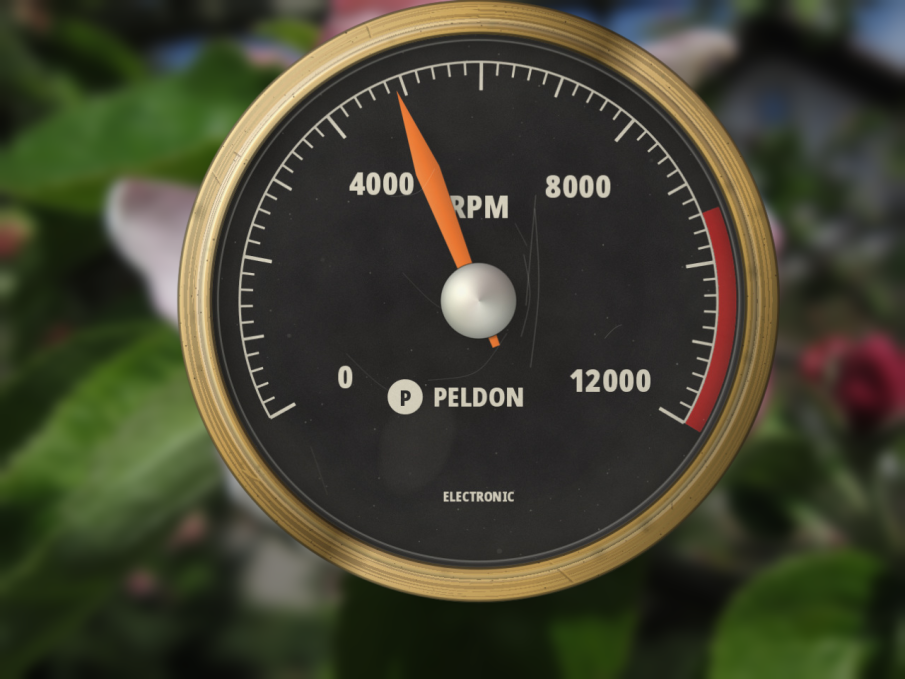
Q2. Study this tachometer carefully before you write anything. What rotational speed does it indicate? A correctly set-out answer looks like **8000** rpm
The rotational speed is **4900** rpm
